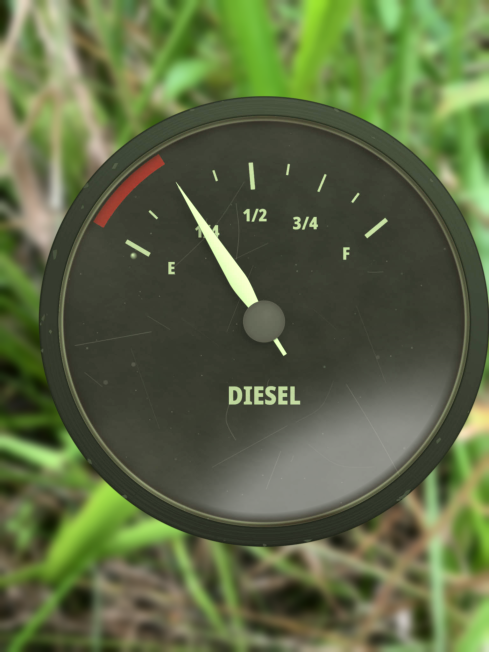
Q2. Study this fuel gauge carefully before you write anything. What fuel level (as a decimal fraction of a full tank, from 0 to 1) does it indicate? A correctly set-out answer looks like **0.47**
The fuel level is **0.25**
